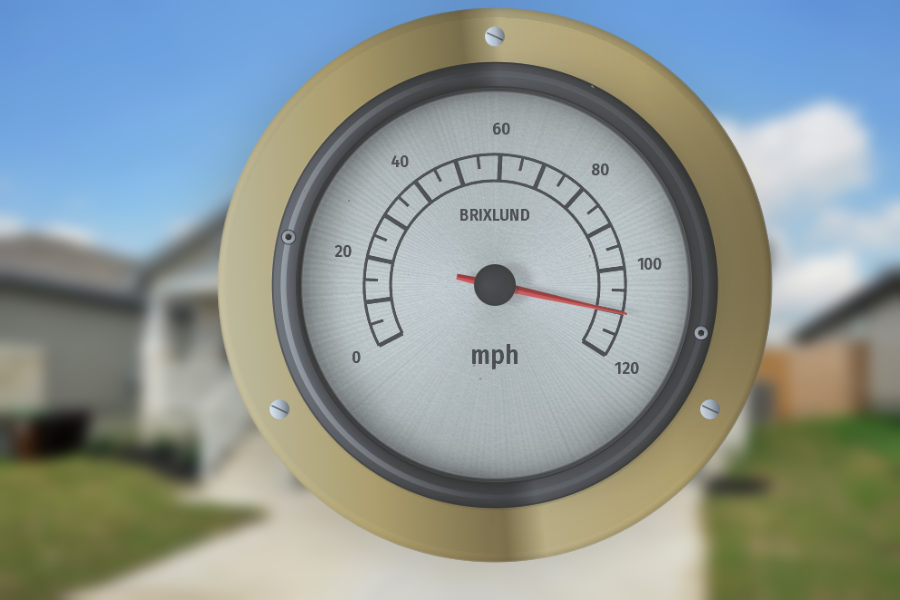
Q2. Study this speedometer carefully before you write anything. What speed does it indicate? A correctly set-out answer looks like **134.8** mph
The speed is **110** mph
